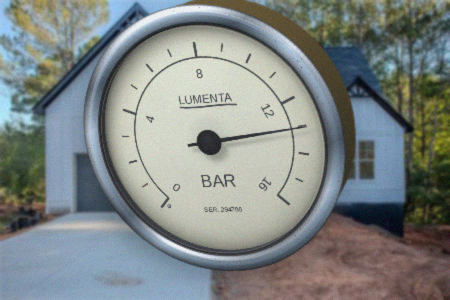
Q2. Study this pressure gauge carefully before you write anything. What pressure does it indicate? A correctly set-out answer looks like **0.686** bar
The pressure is **13** bar
